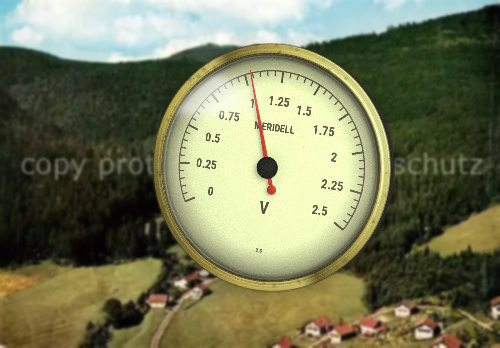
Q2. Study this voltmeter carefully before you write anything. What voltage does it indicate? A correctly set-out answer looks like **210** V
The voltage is **1.05** V
